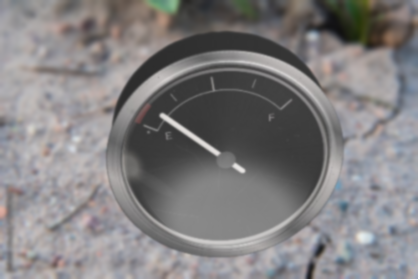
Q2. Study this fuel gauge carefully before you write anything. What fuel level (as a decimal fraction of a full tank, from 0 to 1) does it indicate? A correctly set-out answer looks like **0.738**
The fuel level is **0.125**
